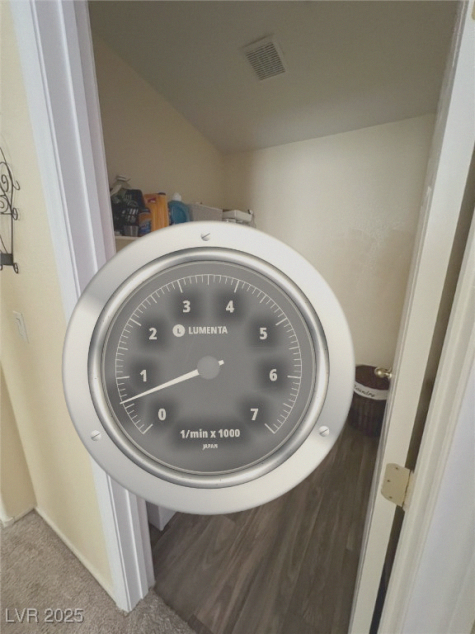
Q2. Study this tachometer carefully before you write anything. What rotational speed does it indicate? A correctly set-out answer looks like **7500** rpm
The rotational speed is **600** rpm
